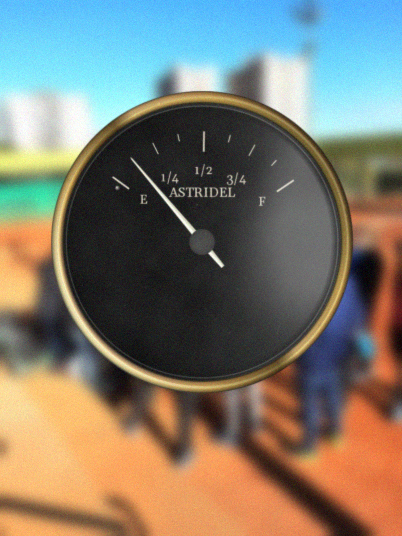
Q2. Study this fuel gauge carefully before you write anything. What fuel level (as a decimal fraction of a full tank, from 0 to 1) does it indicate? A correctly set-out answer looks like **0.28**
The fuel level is **0.125**
